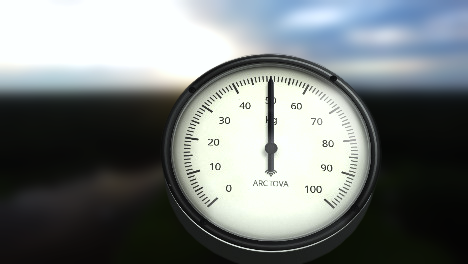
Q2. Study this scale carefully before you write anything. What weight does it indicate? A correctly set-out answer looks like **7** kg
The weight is **50** kg
